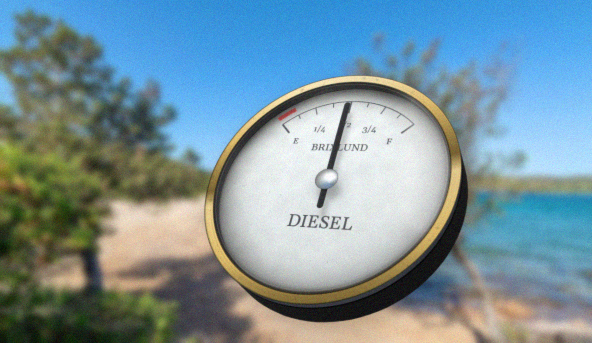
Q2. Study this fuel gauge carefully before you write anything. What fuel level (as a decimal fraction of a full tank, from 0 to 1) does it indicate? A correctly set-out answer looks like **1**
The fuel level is **0.5**
